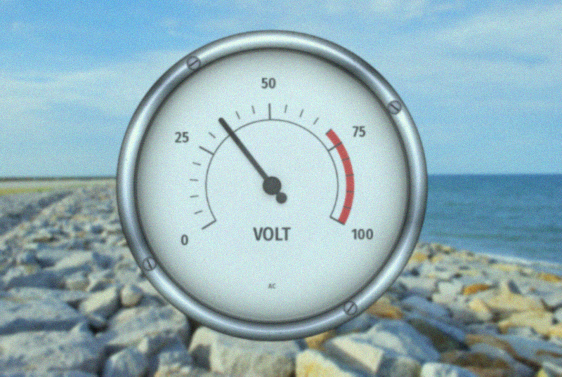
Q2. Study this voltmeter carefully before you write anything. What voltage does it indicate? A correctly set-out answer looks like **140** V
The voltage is **35** V
